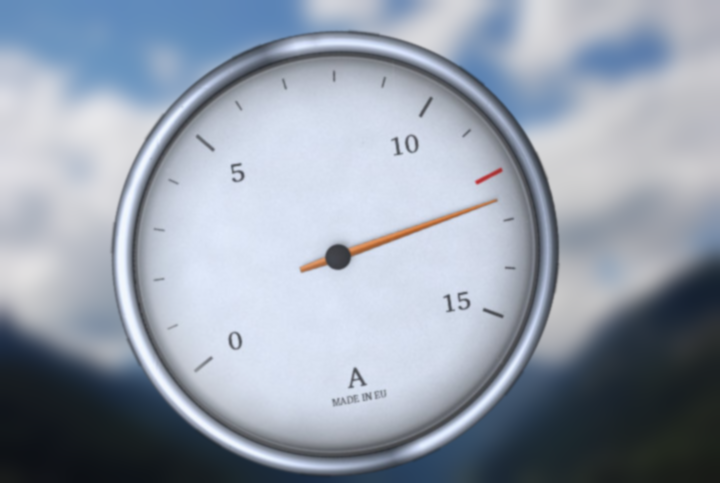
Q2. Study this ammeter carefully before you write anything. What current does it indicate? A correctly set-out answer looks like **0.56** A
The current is **12.5** A
